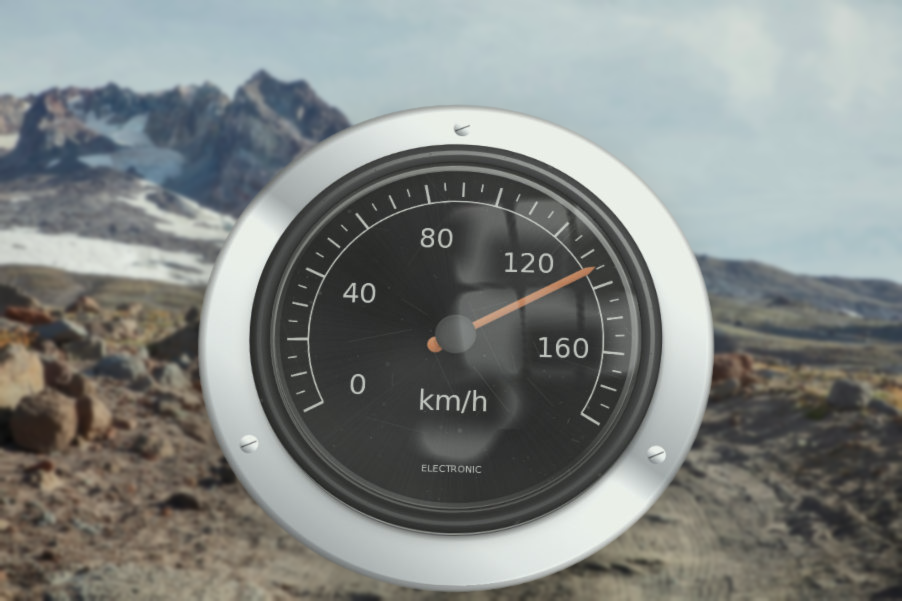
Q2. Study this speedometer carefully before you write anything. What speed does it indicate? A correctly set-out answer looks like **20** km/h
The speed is **135** km/h
